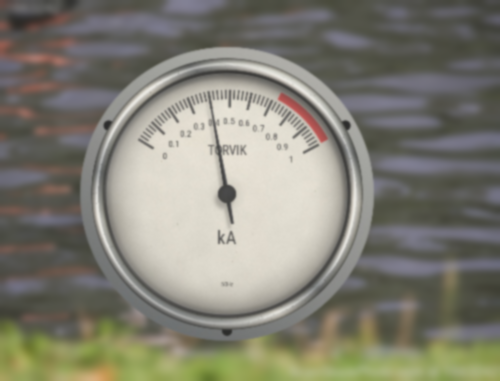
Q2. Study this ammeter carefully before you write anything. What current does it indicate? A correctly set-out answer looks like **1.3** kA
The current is **0.4** kA
